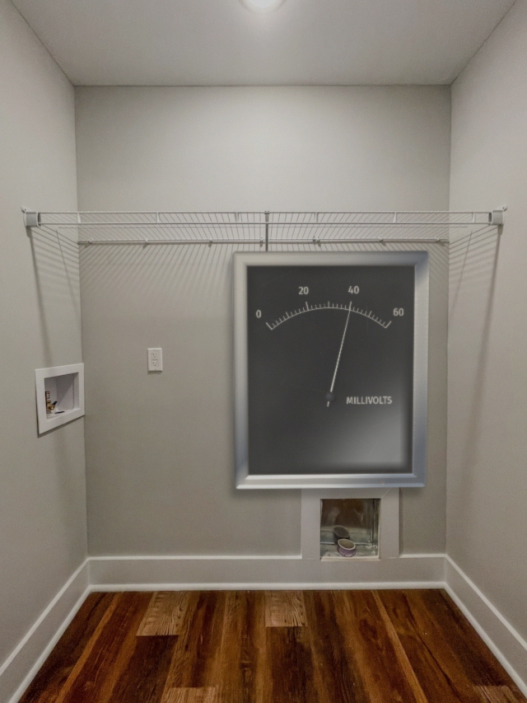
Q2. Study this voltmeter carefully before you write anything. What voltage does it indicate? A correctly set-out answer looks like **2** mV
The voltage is **40** mV
